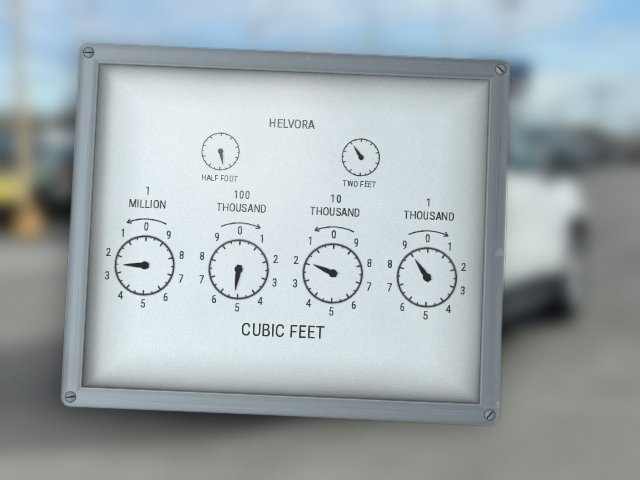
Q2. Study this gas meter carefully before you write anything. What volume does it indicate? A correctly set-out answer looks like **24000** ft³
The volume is **251900** ft³
